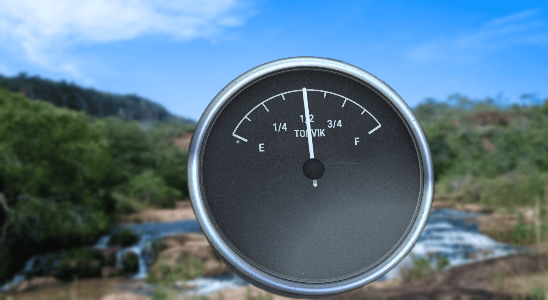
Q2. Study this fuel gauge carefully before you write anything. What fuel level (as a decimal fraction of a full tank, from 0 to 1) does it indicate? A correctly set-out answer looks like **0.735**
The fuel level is **0.5**
